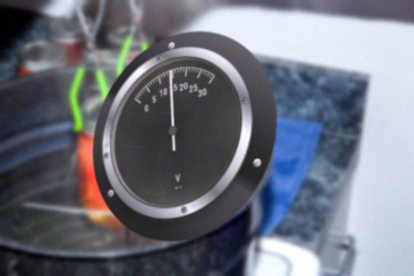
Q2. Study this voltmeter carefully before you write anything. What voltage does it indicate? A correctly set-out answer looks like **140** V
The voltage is **15** V
